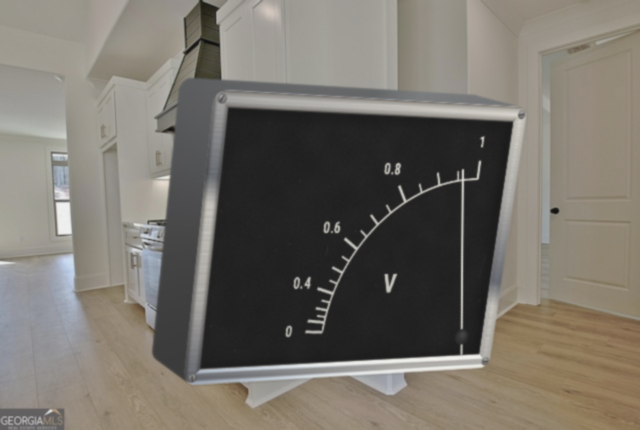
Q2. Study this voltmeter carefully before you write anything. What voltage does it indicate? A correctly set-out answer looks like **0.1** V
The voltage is **0.95** V
